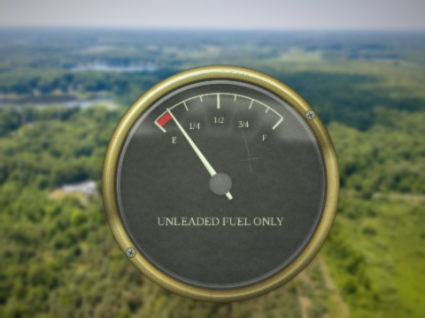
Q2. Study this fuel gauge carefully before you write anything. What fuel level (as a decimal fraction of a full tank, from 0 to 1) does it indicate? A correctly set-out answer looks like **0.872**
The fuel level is **0.125**
